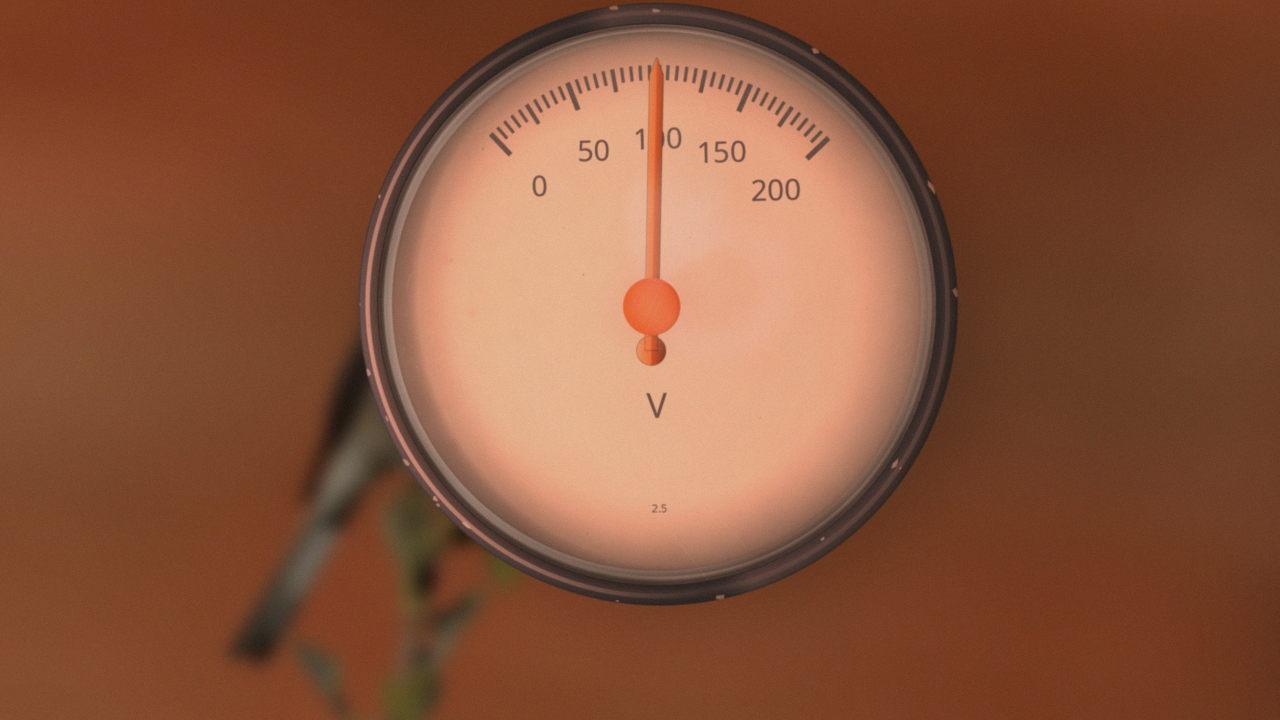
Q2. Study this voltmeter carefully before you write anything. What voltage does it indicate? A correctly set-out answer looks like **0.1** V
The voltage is **100** V
